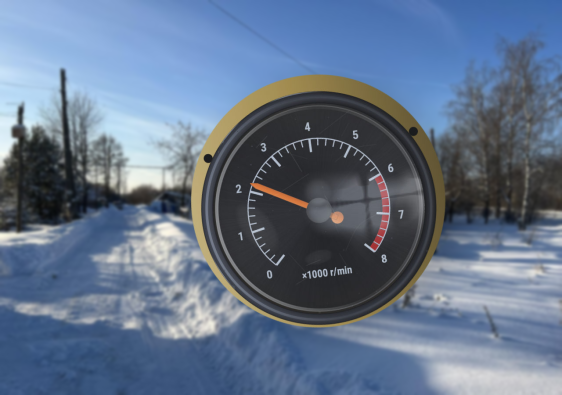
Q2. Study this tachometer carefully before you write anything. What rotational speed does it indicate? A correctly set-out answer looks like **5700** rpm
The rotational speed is **2200** rpm
